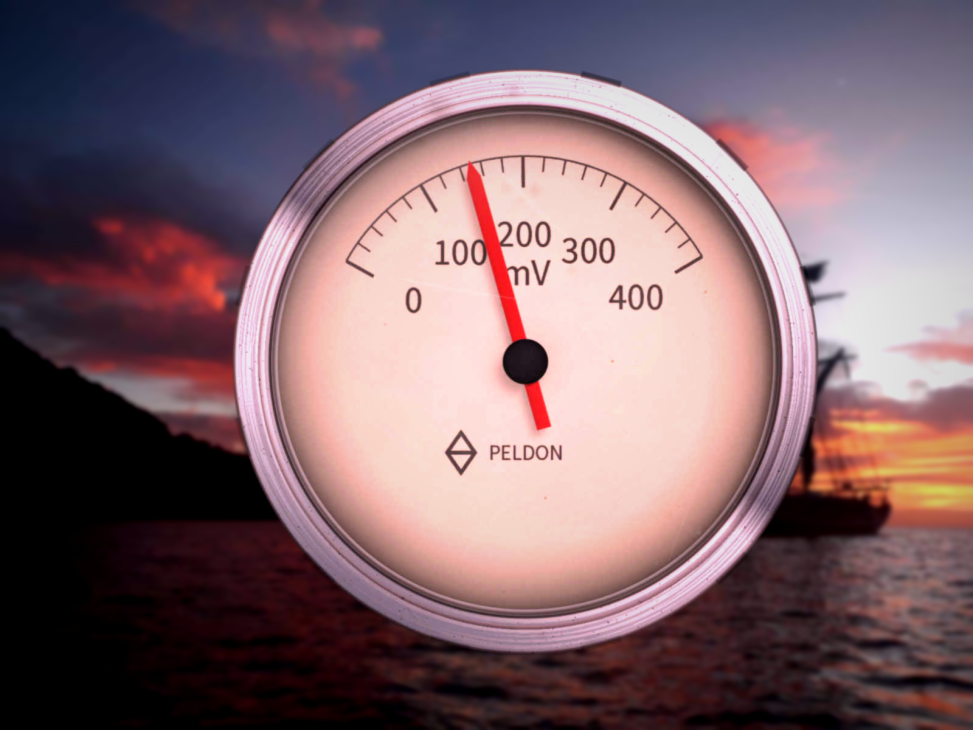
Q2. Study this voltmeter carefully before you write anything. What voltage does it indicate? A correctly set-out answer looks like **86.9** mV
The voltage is **150** mV
